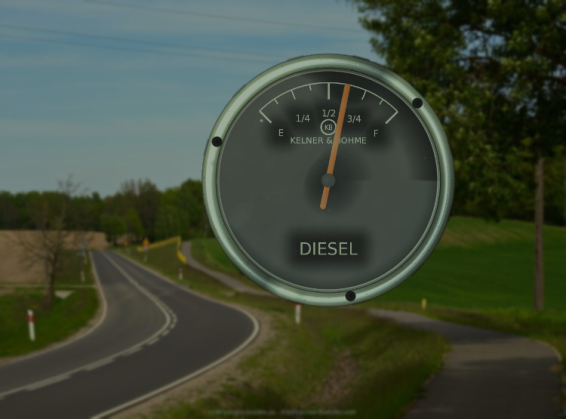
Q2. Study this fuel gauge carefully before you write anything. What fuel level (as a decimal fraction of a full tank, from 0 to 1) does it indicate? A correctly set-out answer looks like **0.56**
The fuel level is **0.625**
